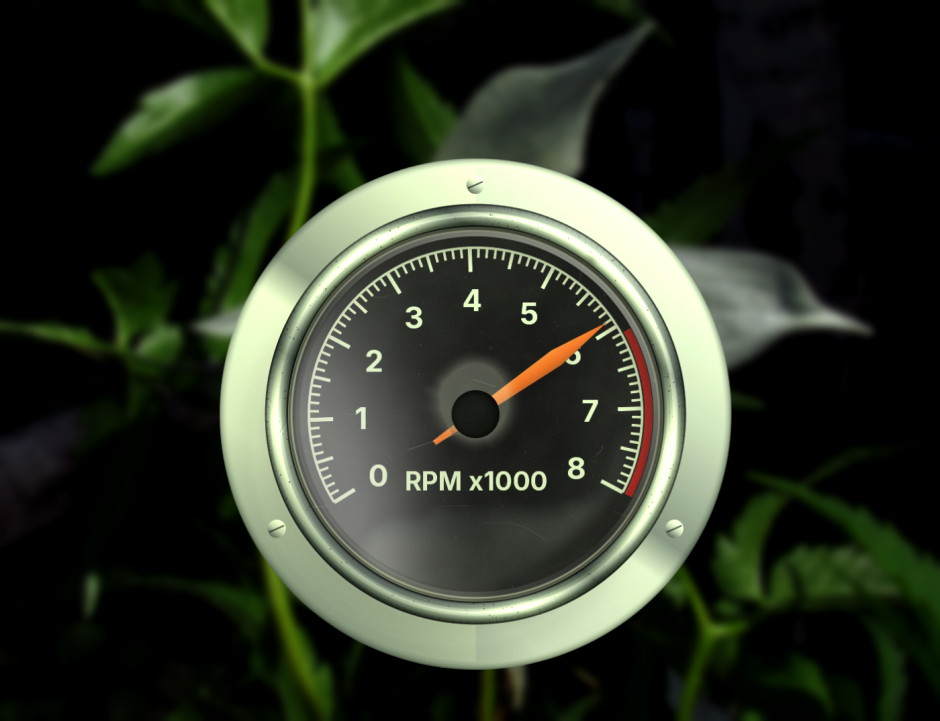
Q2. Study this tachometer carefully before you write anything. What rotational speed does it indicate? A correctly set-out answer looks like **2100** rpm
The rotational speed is **5900** rpm
